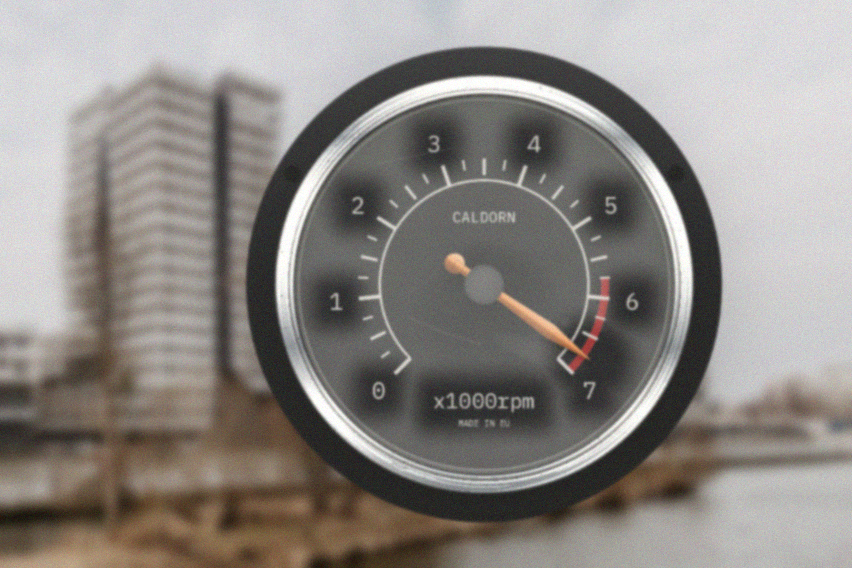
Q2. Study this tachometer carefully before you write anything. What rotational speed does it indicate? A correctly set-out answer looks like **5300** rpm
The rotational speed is **6750** rpm
